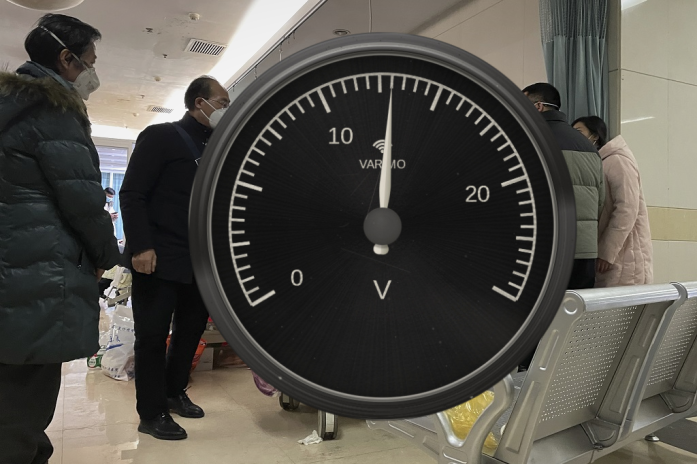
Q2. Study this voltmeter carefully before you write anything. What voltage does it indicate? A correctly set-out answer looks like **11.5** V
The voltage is **13** V
